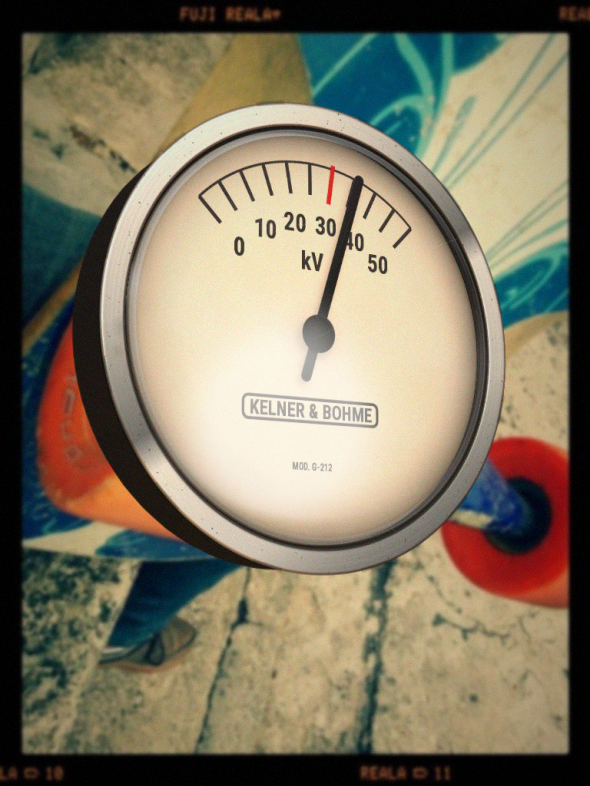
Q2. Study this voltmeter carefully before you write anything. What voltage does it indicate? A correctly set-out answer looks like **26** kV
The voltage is **35** kV
